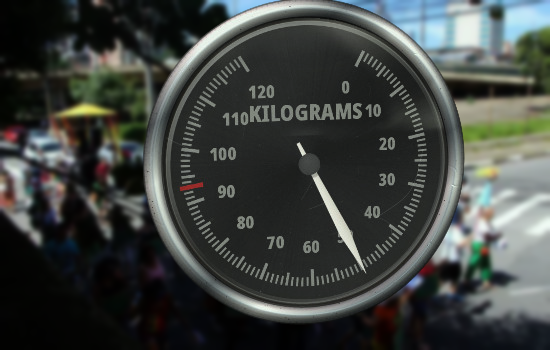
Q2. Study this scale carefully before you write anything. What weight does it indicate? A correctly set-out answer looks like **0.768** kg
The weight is **50** kg
